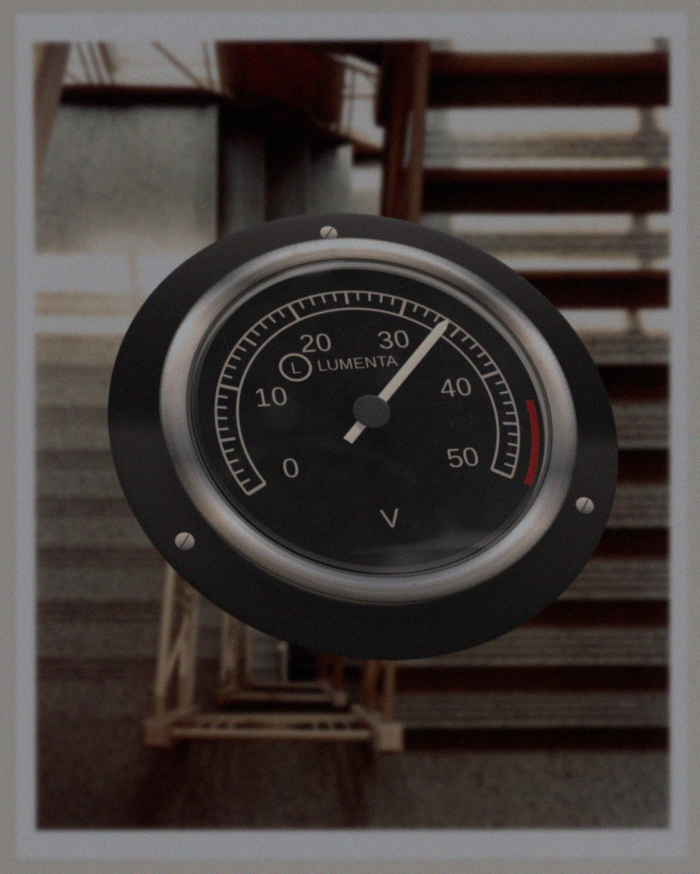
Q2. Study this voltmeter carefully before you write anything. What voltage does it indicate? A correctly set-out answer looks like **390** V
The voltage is **34** V
